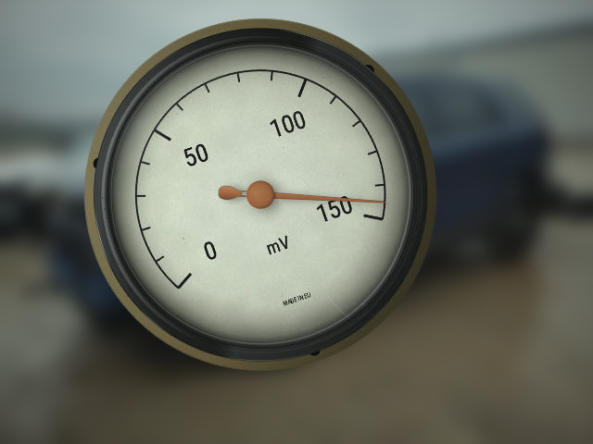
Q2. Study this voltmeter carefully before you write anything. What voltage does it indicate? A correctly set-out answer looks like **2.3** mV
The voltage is **145** mV
